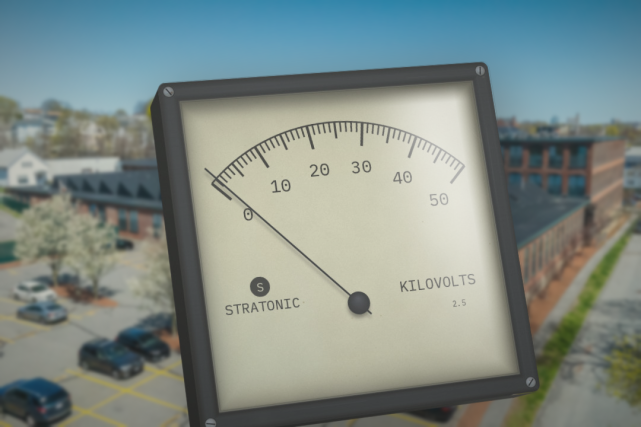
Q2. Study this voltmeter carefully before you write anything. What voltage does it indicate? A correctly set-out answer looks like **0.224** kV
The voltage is **1** kV
